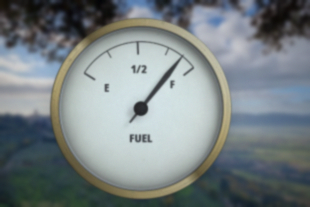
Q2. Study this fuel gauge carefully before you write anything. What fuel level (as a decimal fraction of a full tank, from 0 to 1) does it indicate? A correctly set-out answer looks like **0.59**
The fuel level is **0.875**
